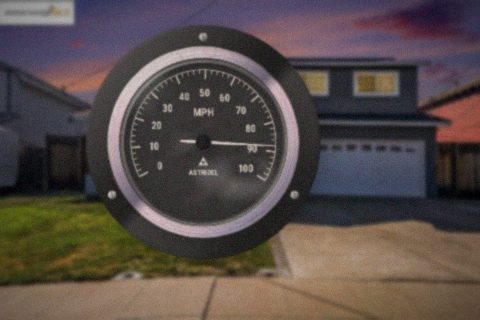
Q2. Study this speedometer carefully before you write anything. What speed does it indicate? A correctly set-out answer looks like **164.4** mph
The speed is **88** mph
